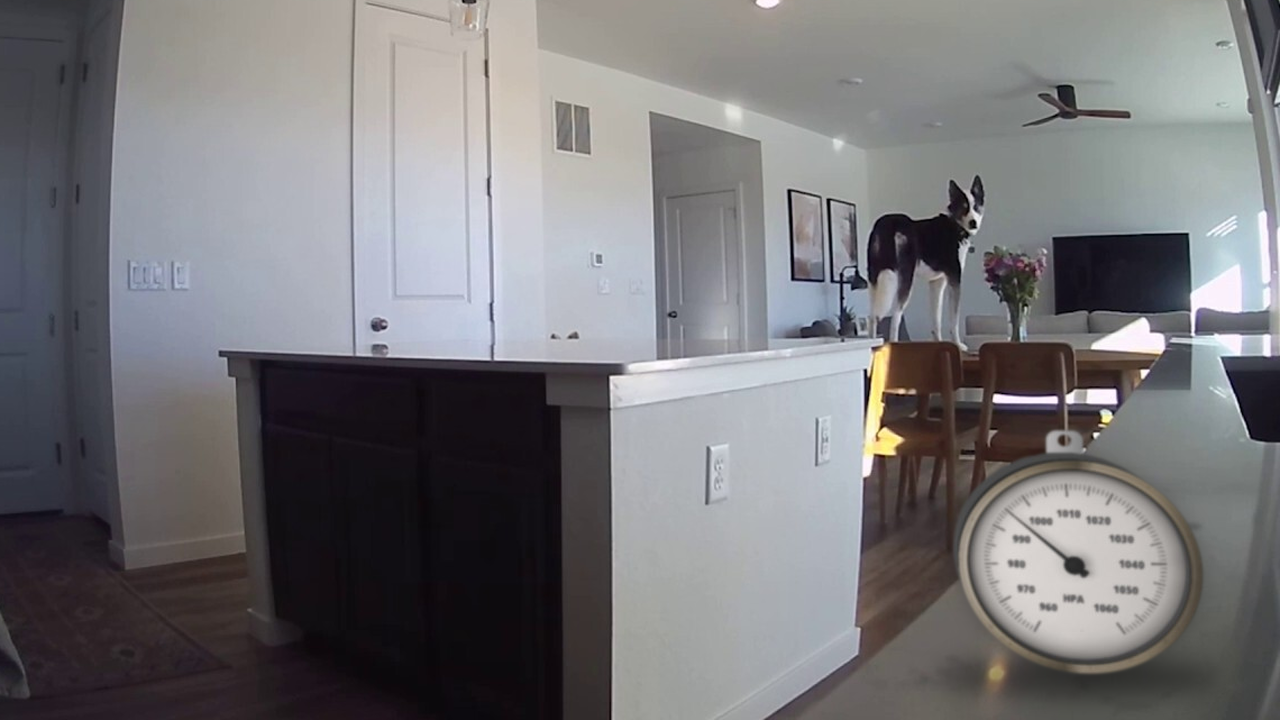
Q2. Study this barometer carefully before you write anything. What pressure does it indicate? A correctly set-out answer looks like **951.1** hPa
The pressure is **995** hPa
